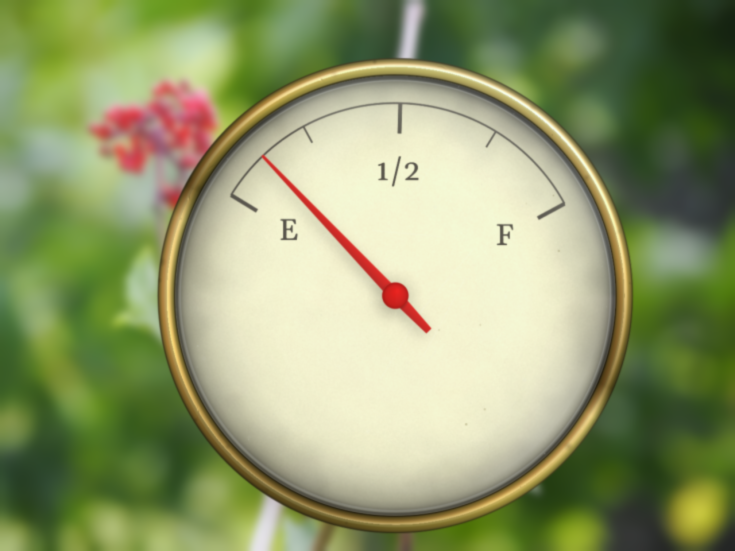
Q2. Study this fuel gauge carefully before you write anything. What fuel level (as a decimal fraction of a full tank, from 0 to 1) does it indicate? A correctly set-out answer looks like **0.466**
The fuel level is **0.125**
